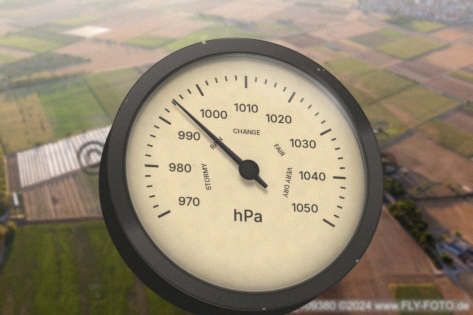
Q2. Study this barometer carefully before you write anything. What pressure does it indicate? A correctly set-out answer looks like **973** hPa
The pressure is **994** hPa
